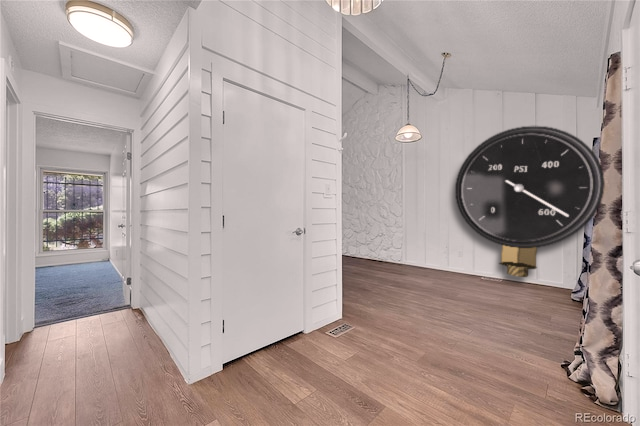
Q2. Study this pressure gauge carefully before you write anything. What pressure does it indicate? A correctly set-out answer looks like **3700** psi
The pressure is **575** psi
